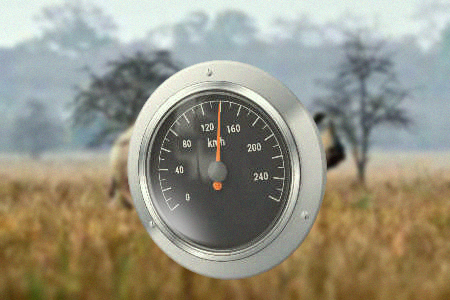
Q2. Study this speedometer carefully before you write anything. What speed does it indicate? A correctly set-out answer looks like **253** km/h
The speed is **140** km/h
